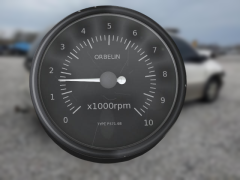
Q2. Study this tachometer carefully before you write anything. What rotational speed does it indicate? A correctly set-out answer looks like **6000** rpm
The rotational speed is **1600** rpm
